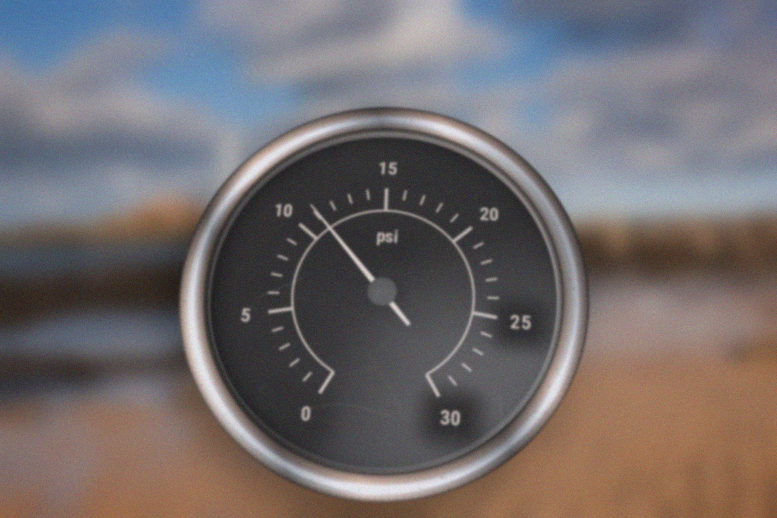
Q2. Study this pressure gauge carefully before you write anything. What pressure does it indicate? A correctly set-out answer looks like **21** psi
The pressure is **11** psi
